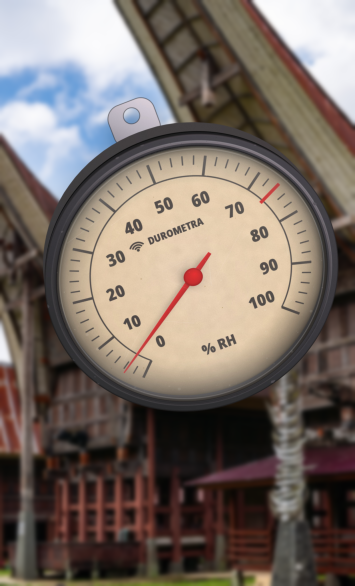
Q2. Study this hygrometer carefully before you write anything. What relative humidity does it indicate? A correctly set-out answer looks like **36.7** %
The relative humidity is **4** %
